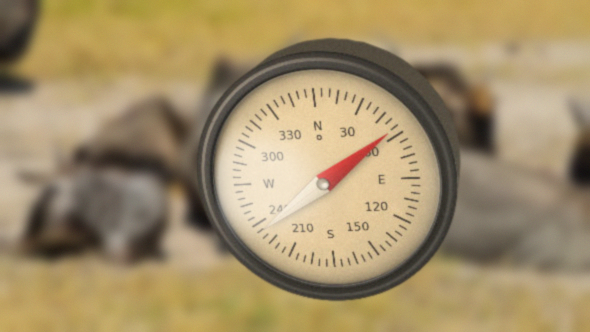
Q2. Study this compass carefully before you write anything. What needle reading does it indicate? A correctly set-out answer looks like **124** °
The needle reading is **55** °
